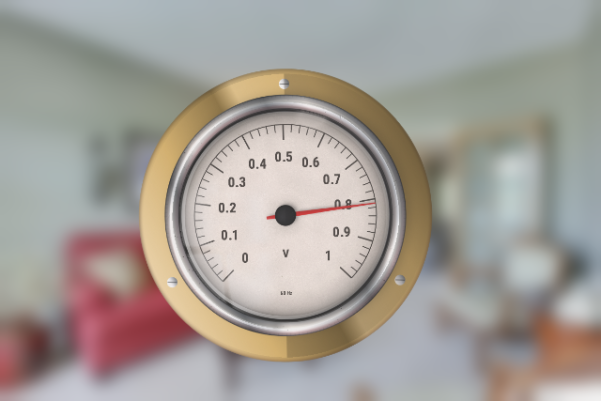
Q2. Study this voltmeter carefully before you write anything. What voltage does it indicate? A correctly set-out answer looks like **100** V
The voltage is **0.81** V
